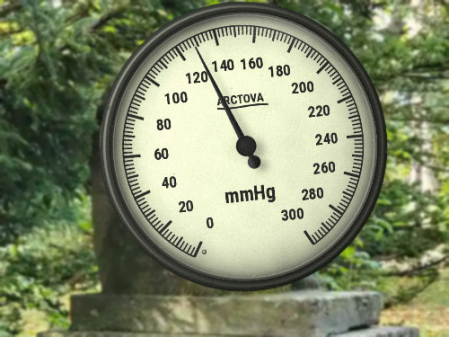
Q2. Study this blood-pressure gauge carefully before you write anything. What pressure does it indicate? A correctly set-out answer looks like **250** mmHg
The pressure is **128** mmHg
